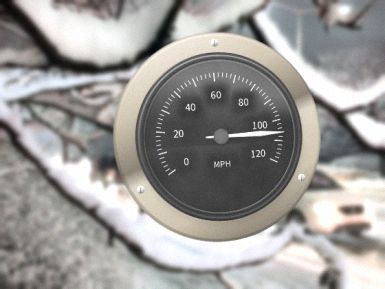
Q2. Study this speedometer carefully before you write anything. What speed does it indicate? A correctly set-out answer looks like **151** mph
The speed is **106** mph
